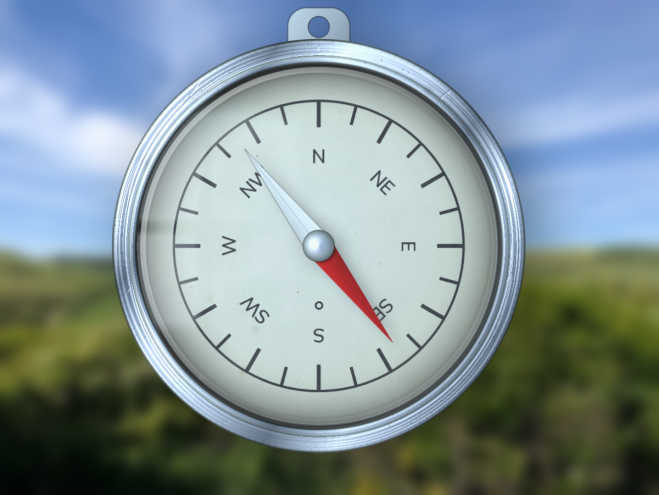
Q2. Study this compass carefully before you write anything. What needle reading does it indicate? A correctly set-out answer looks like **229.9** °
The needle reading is **142.5** °
